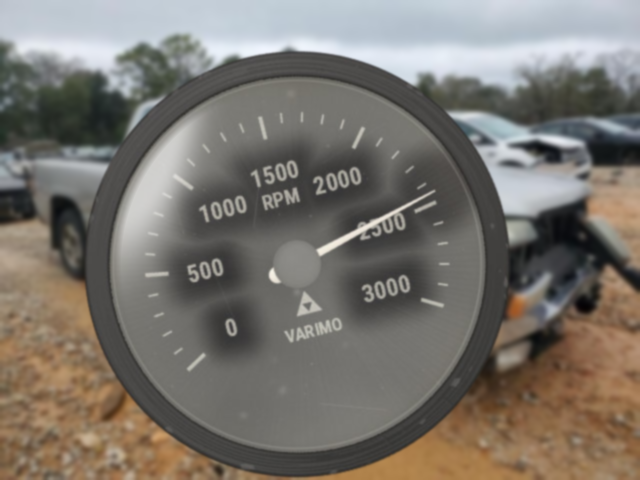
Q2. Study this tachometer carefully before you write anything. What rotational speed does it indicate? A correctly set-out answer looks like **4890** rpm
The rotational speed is **2450** rpm
